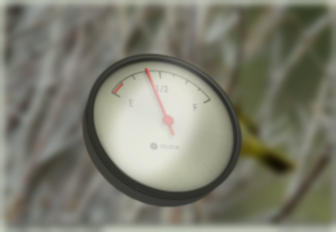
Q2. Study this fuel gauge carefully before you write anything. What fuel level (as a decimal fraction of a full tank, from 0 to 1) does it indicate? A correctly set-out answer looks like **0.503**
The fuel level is **0.375**
